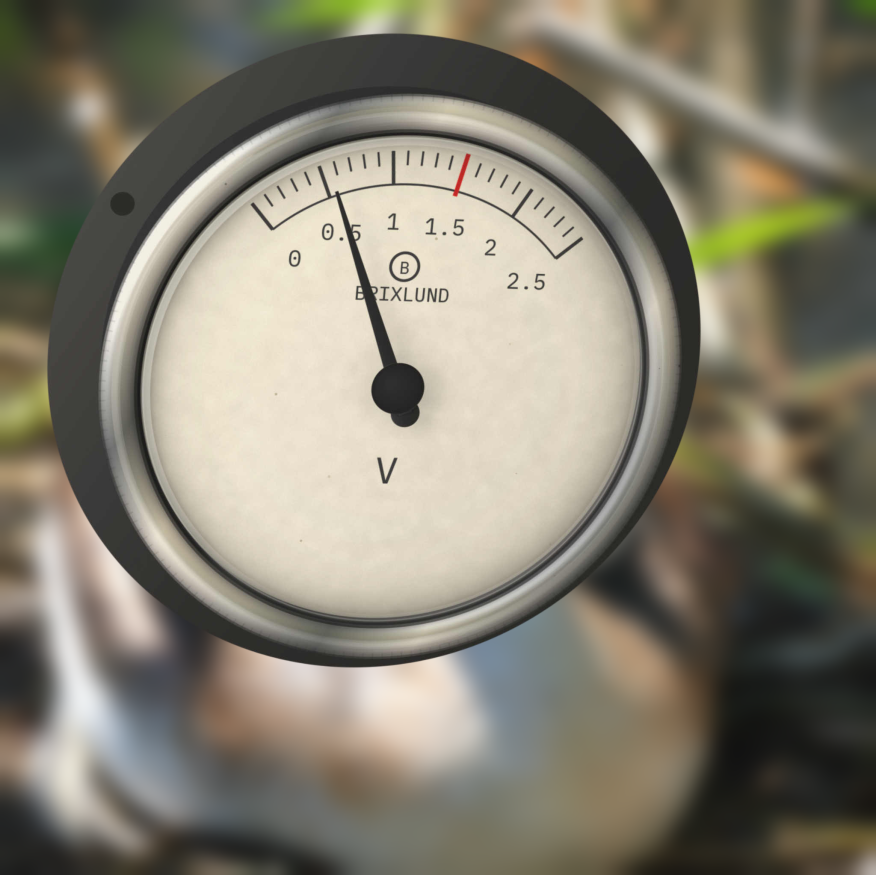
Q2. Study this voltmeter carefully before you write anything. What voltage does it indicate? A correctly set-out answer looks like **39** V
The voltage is **0.55** V
